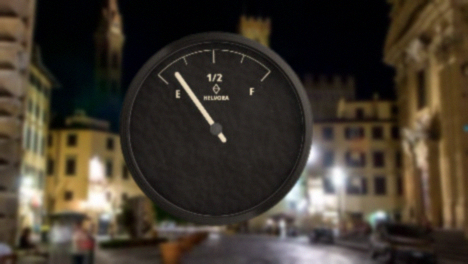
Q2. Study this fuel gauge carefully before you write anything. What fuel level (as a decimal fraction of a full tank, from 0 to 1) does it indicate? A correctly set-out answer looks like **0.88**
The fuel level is **0.125**
